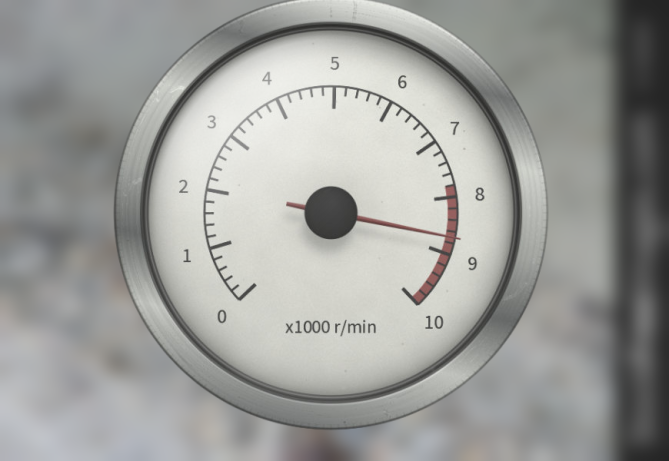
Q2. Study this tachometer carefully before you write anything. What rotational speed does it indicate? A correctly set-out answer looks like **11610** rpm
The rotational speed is **8700** rpm
